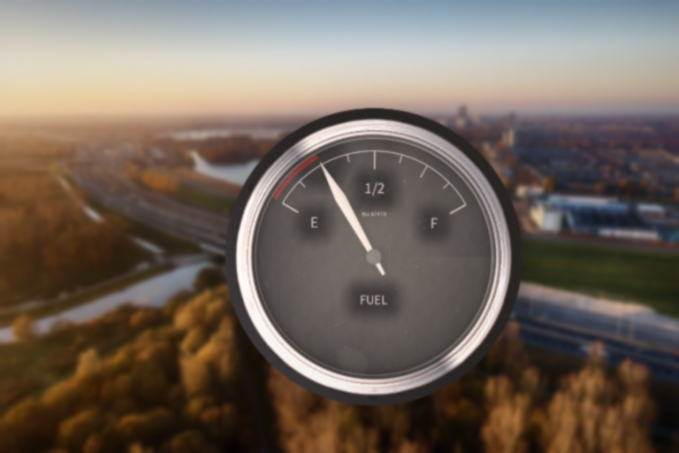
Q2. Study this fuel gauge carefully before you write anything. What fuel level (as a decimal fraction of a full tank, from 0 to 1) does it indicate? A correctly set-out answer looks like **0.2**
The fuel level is **0.25**
